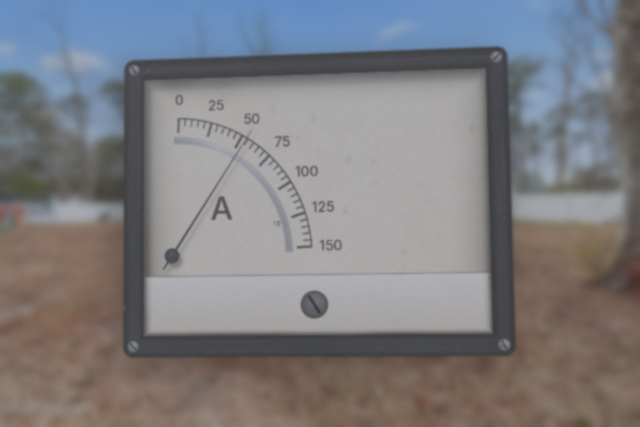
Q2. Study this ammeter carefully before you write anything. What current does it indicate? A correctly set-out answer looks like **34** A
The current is **55** A
